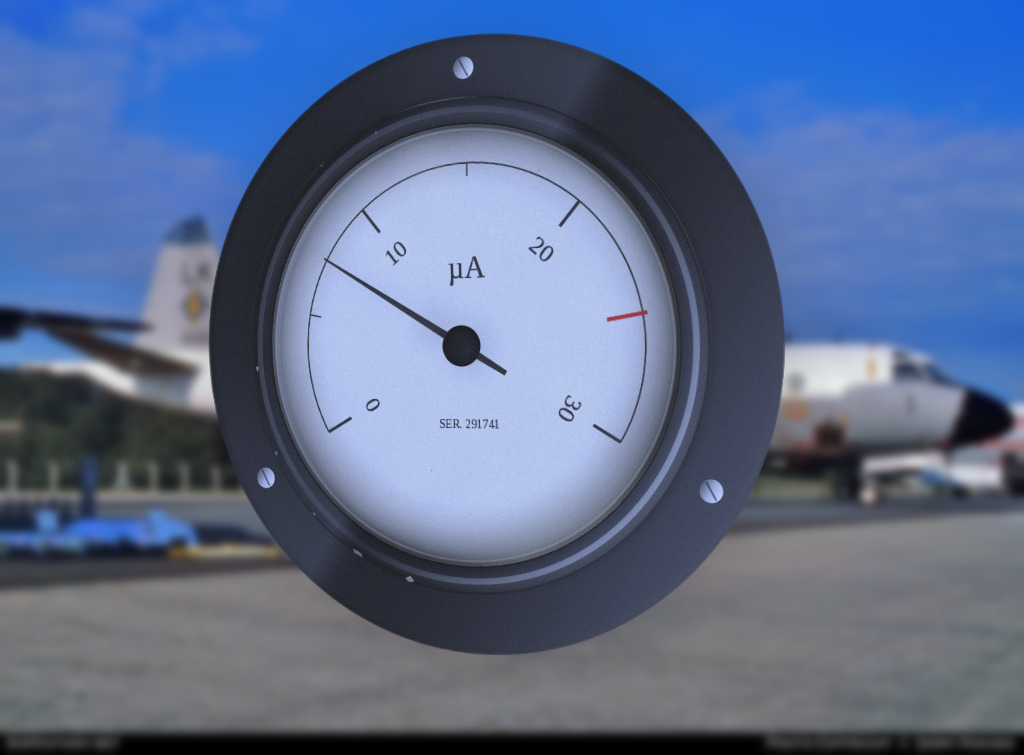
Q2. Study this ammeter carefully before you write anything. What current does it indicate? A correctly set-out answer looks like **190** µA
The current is **7.5** µA
